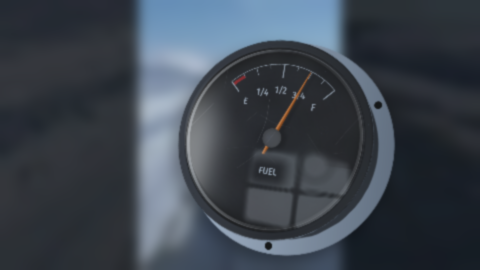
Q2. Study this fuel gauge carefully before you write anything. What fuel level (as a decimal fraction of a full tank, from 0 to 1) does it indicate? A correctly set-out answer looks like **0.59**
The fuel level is **0.75**
